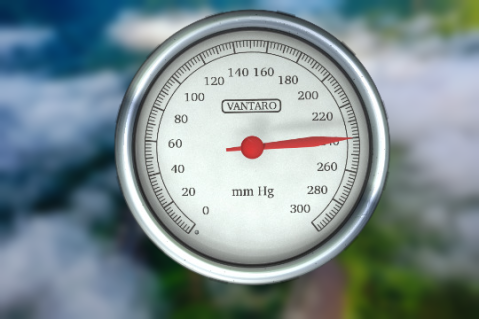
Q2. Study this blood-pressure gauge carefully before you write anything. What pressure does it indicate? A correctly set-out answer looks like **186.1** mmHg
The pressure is **240** mmHg
